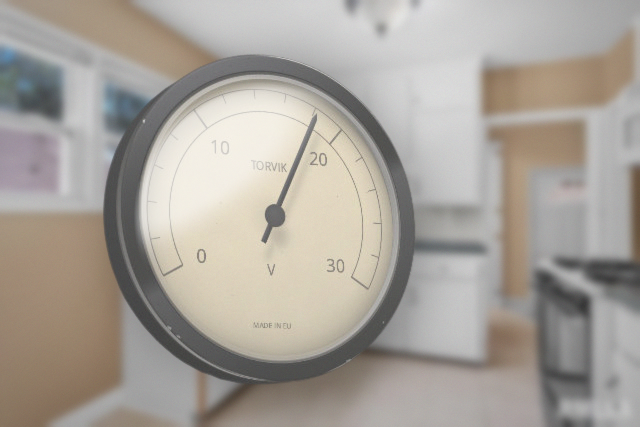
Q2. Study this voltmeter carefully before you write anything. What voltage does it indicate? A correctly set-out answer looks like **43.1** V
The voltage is **18** V
